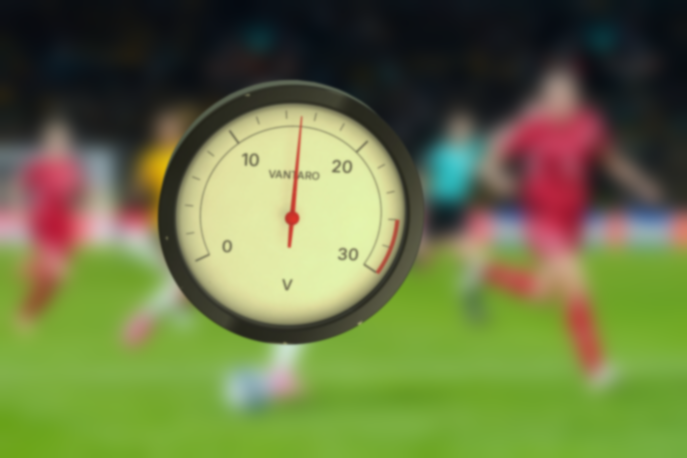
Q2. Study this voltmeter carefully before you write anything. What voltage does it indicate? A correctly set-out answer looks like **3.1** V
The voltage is **15** V
